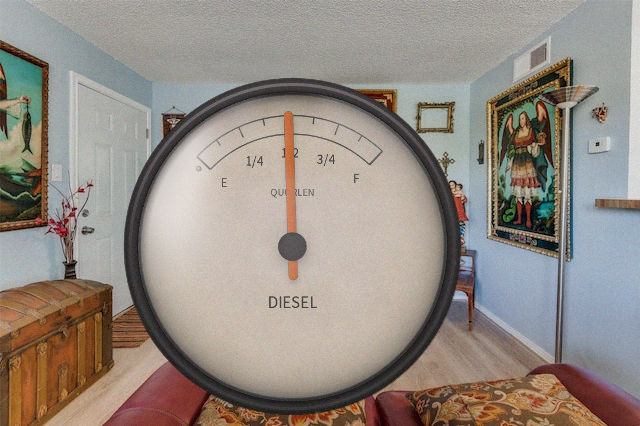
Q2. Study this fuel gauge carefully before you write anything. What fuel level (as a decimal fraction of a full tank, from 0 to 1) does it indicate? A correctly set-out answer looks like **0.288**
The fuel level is **0.5**
